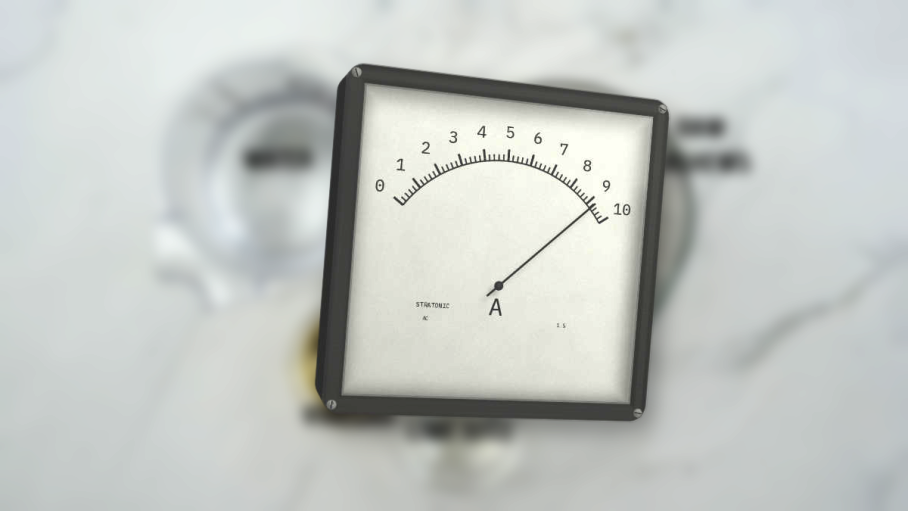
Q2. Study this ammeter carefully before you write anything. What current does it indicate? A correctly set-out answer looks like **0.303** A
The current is **9.2** A
